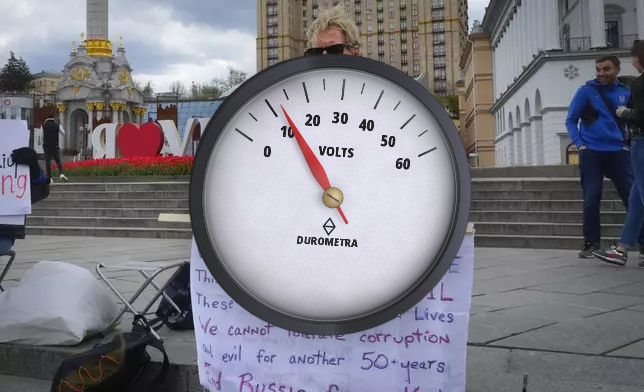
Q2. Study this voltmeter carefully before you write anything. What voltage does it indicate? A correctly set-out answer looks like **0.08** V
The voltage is **12.5** V
